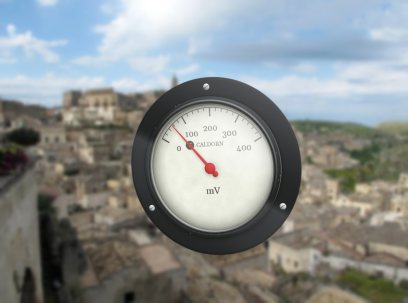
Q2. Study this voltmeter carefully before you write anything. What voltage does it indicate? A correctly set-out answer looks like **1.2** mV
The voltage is **60** mV
